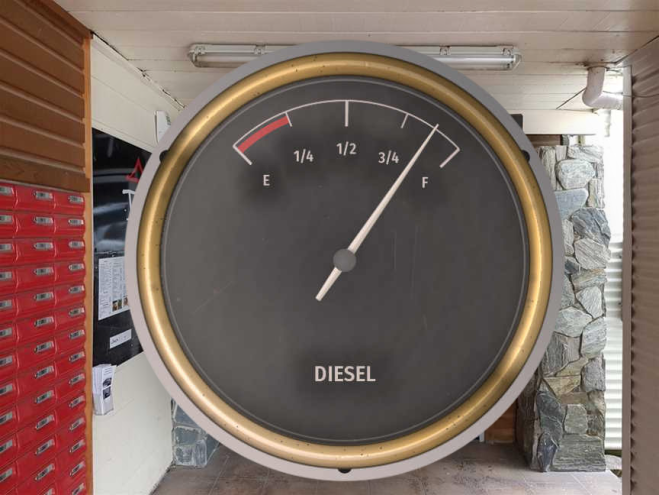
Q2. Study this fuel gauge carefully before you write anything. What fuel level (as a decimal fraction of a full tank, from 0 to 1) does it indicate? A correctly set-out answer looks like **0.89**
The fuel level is **0.875**
